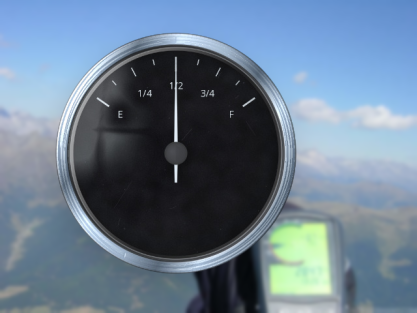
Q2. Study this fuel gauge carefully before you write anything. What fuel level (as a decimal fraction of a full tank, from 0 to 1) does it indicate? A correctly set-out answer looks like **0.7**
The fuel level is **0.5**
